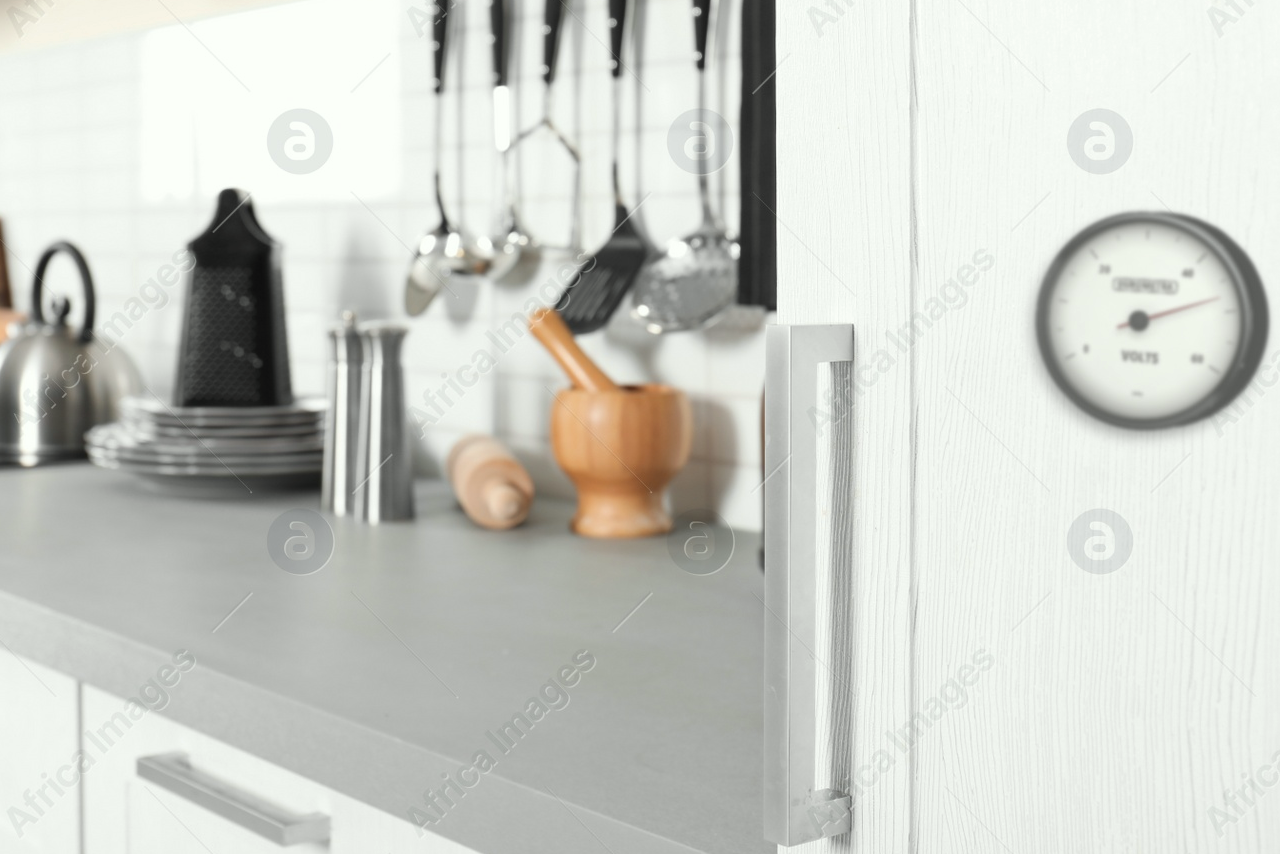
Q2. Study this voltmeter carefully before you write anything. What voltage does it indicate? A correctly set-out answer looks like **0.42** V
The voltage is **47.5** V
